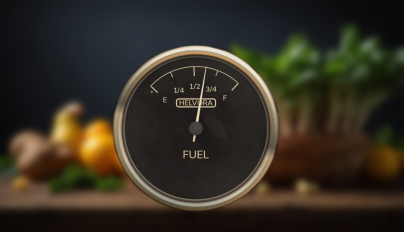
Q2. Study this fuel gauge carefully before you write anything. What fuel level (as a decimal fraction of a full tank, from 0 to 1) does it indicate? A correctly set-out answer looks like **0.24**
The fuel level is **0.625**
